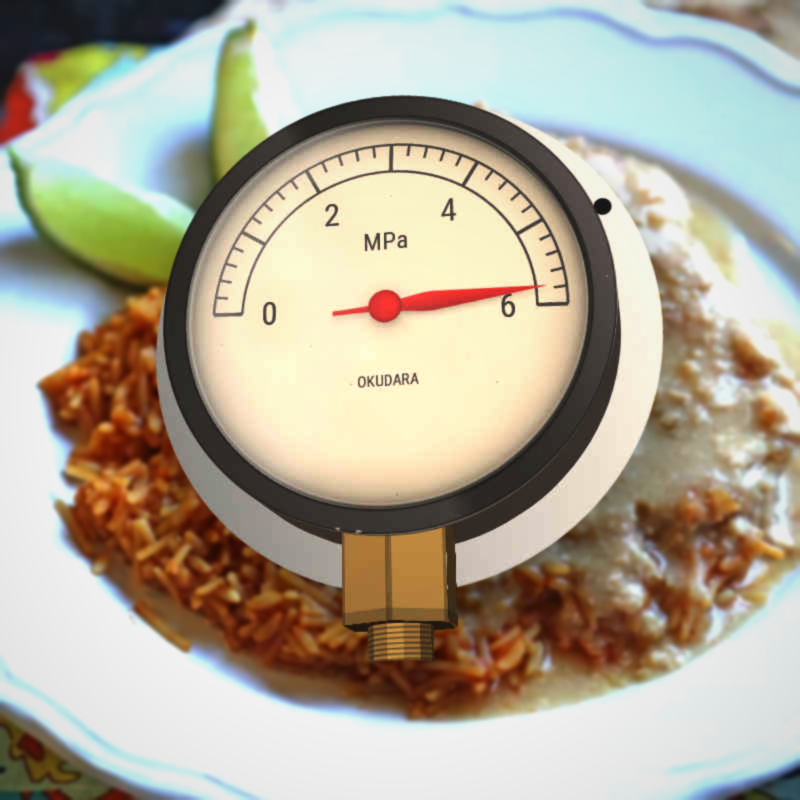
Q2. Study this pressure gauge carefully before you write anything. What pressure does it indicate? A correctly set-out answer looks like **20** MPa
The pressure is **5.8** MPa
